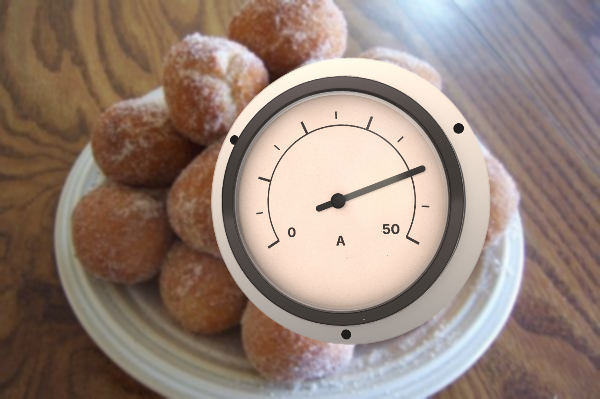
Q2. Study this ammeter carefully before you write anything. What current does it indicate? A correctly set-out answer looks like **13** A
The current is **40** A
